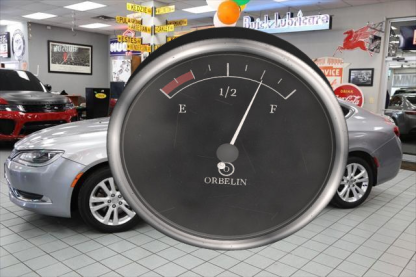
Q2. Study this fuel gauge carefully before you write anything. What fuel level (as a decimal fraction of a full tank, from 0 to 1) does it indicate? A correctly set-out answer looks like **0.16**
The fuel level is **0.75**
